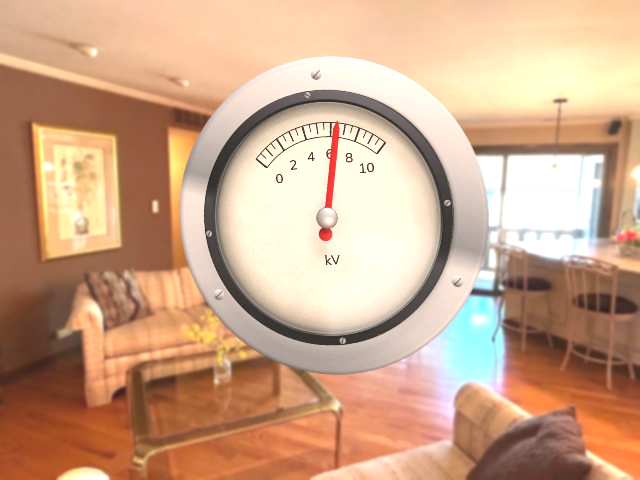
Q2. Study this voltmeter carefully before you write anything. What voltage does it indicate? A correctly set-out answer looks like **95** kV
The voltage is **6.5** kV
